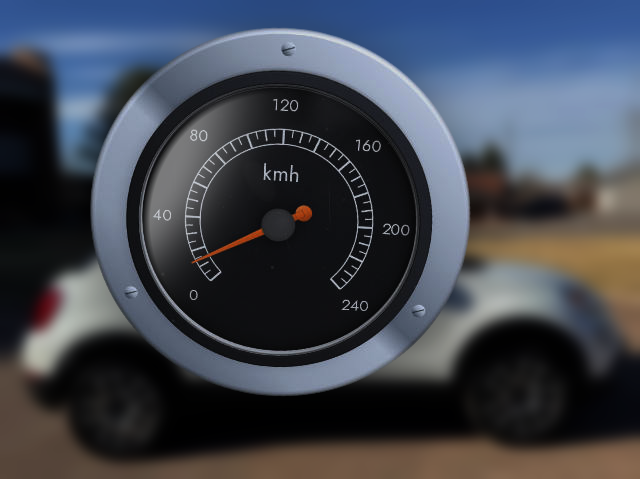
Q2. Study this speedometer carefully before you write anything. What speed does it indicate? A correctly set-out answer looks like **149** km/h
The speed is **15** km/h
